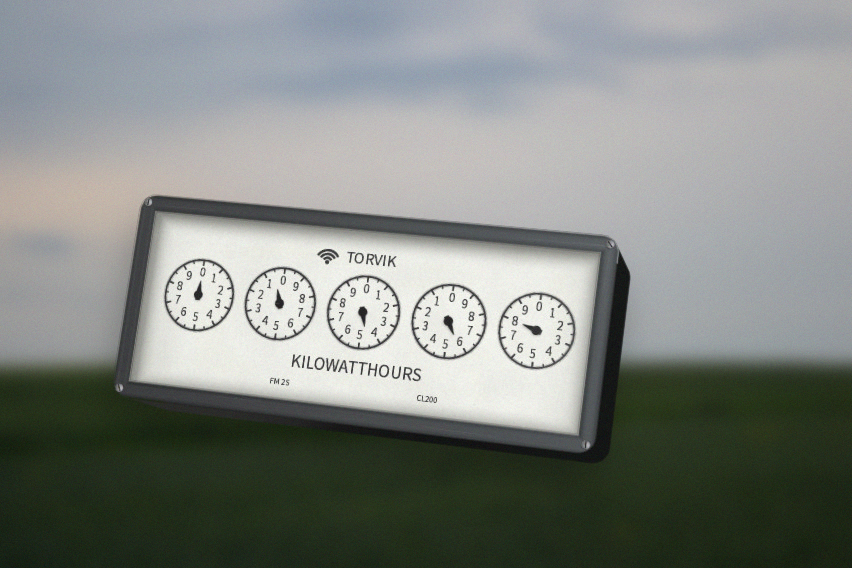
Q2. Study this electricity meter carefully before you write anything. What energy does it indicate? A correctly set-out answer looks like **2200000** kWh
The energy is **458** kWh
